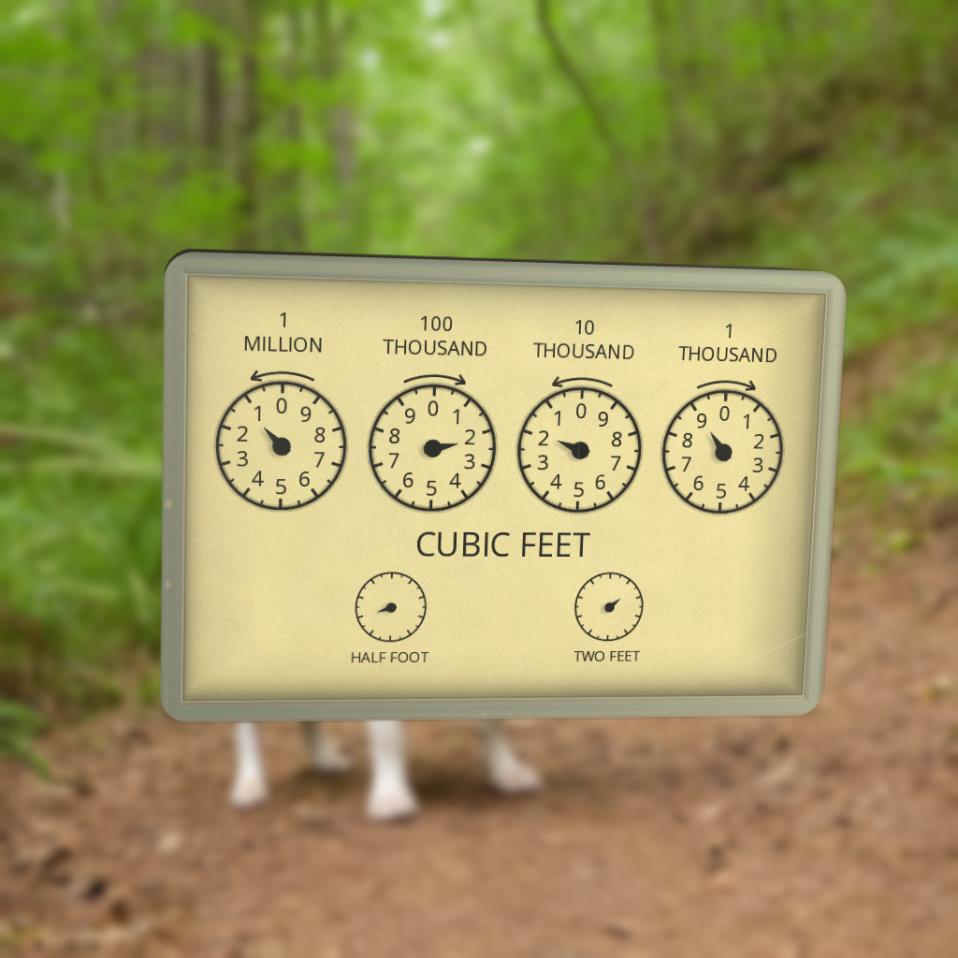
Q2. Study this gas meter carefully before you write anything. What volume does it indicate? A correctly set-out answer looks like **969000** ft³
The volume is **121900** ft³
